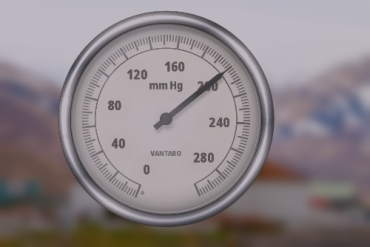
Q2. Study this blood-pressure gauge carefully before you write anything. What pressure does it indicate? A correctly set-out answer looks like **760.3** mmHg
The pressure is **200** mmHg
